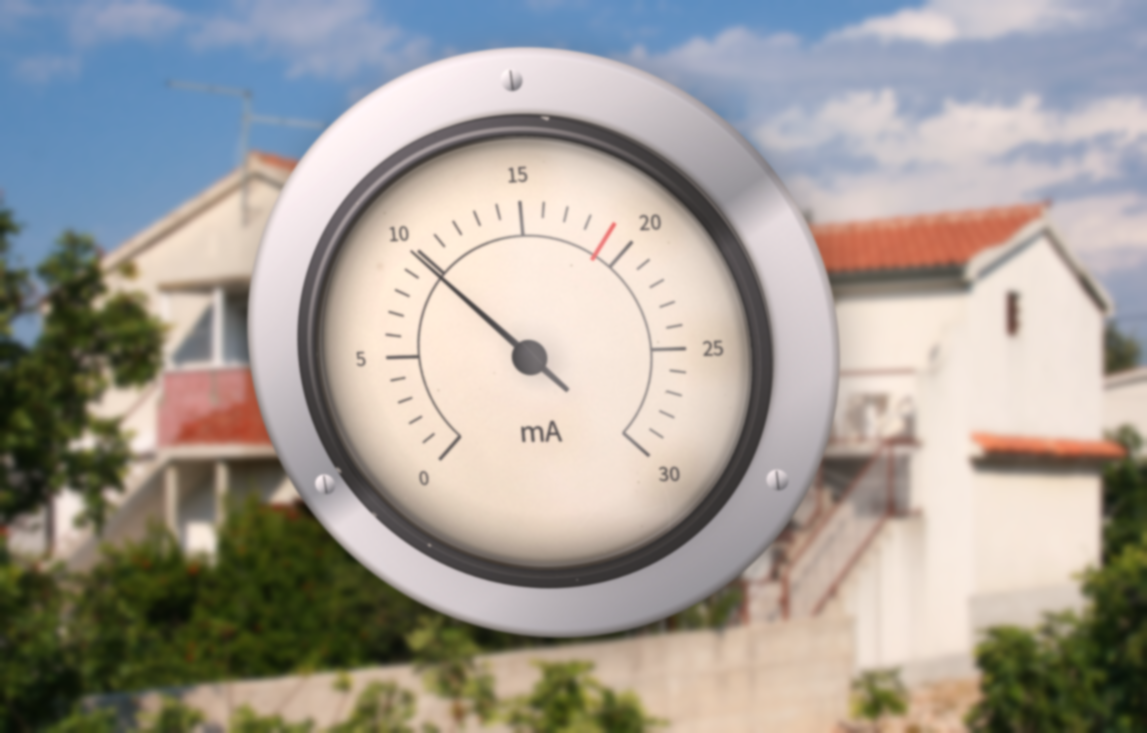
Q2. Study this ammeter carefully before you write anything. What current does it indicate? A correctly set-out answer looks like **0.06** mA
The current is **10** mA
